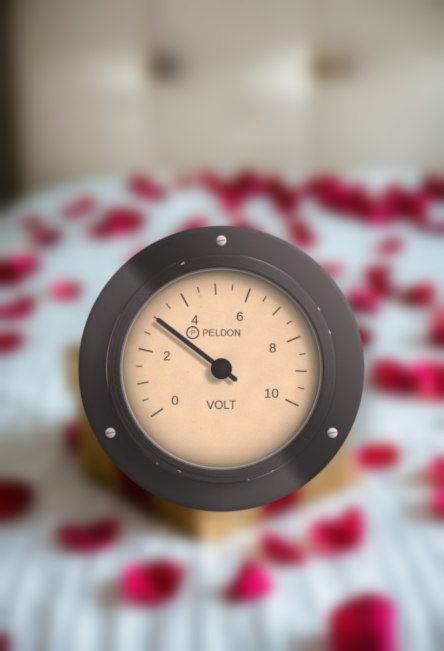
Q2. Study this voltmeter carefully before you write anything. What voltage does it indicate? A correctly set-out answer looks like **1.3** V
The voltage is **3** V
